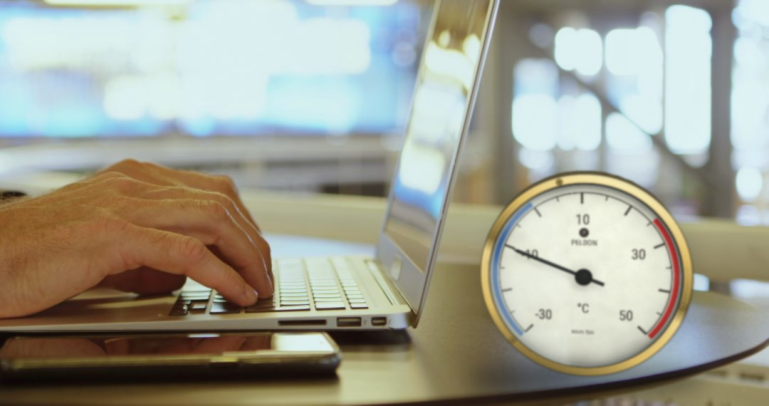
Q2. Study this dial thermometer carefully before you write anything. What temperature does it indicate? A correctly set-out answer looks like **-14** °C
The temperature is **-10** °C
